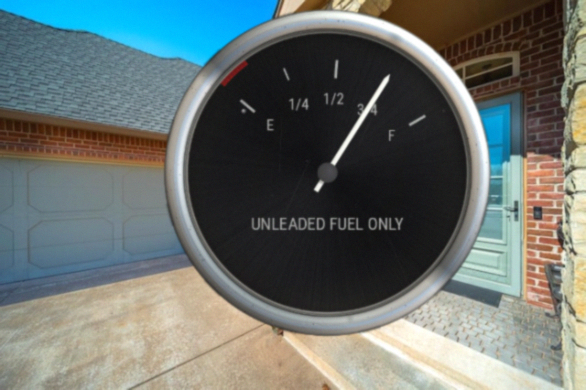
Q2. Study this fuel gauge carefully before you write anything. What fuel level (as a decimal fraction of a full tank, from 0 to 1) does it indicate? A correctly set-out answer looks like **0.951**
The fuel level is **0.75**
